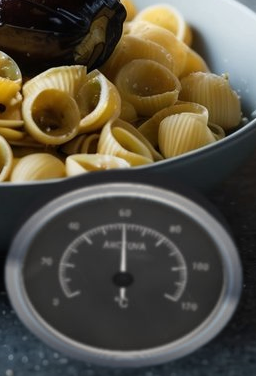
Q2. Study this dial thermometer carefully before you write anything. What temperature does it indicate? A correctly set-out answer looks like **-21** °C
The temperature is **60** °C
